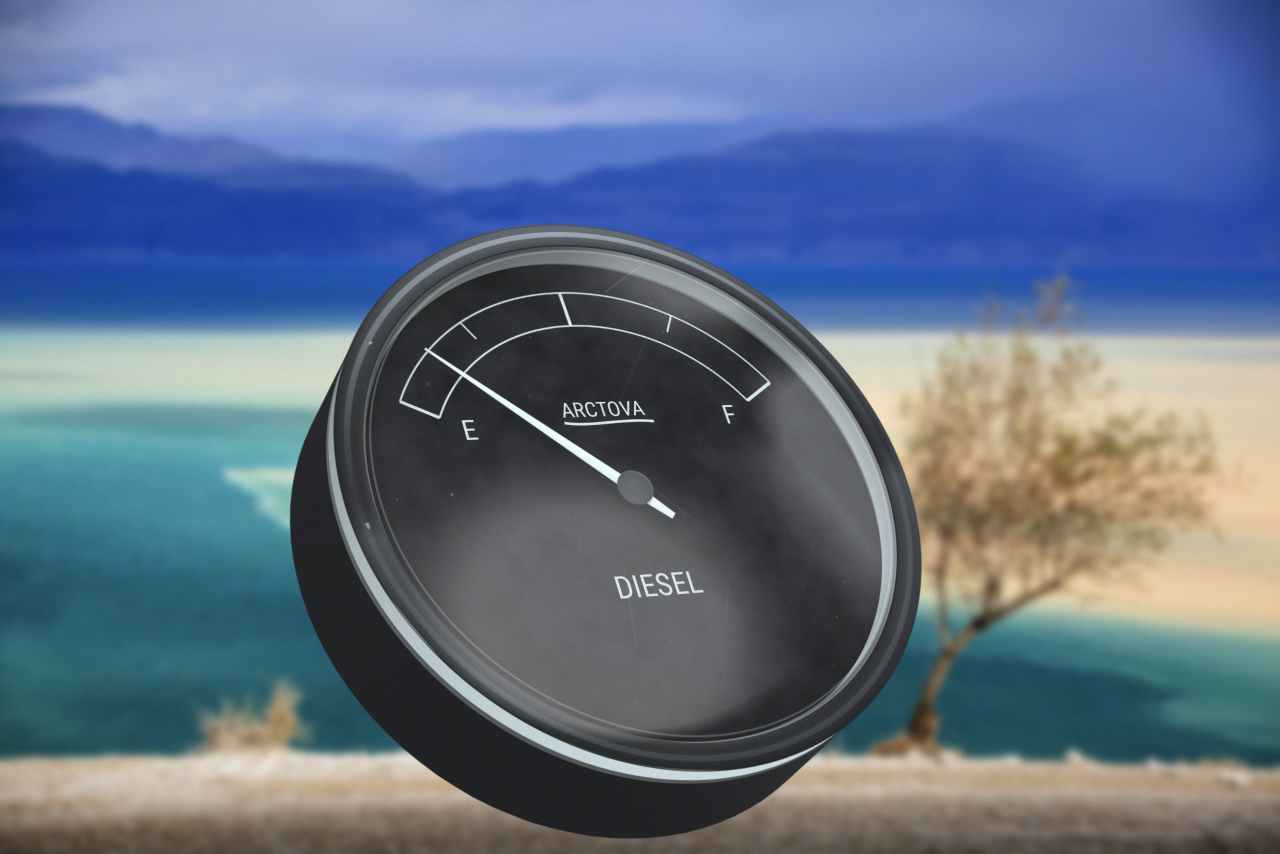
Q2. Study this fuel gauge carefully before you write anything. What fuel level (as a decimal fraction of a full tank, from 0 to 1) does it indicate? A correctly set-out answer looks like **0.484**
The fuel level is **0.125**
